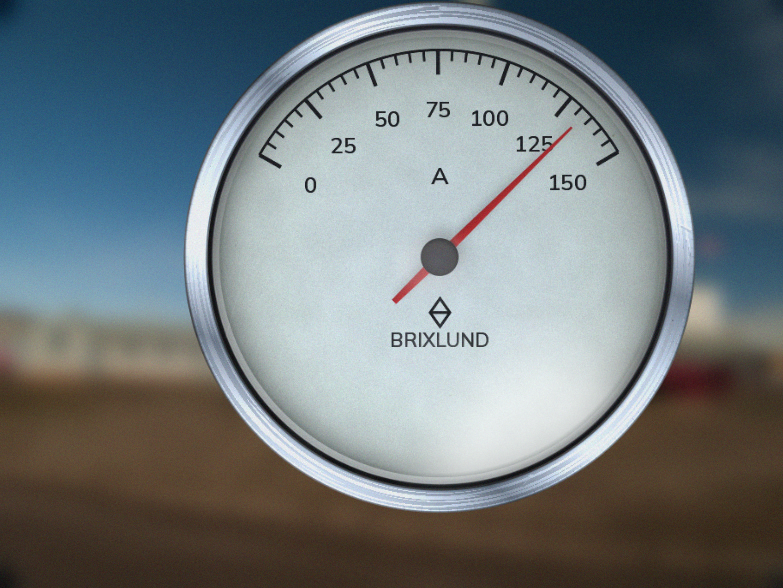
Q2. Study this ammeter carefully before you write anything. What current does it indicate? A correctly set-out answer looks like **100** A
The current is **132.5** A
